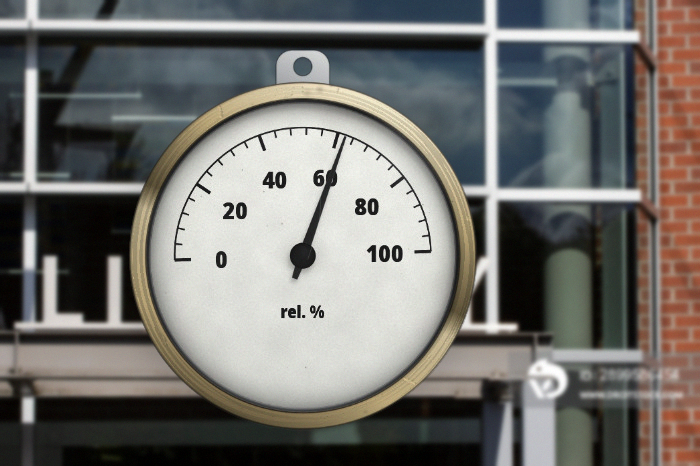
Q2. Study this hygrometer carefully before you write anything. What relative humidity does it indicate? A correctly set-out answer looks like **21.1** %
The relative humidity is **62** %
